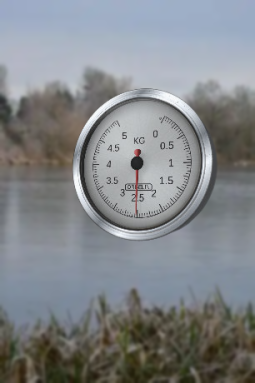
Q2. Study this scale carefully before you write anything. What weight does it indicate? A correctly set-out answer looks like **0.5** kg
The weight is **2.5** kg
